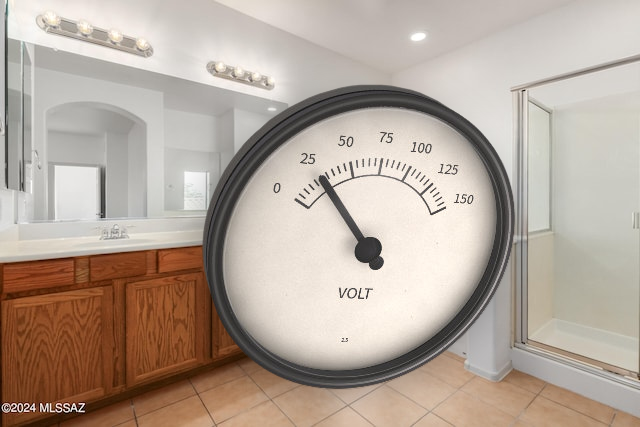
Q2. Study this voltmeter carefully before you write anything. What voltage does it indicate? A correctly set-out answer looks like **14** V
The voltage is **25** V
